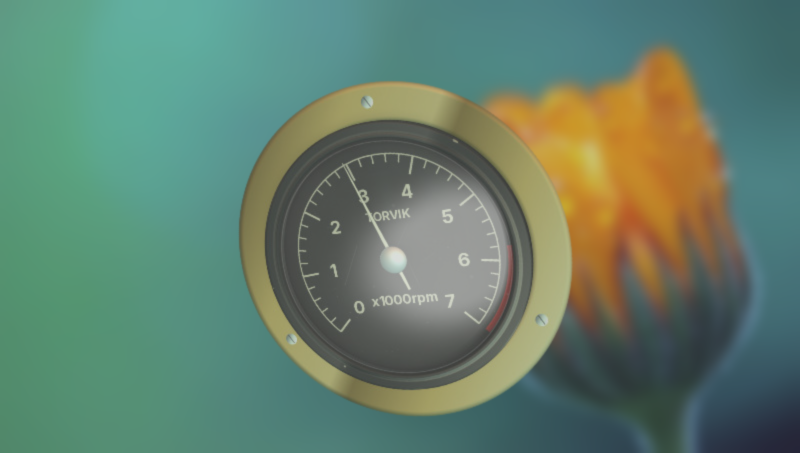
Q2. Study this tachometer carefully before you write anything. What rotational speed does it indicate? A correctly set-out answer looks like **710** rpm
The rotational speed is **3000** rpm
